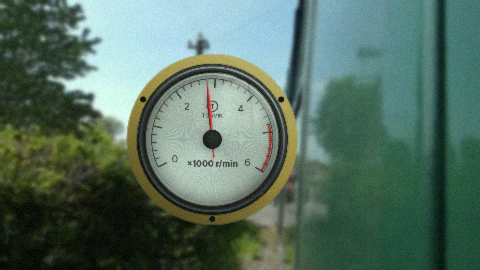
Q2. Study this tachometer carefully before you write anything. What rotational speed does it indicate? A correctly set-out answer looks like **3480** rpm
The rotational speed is **2800** rpm
